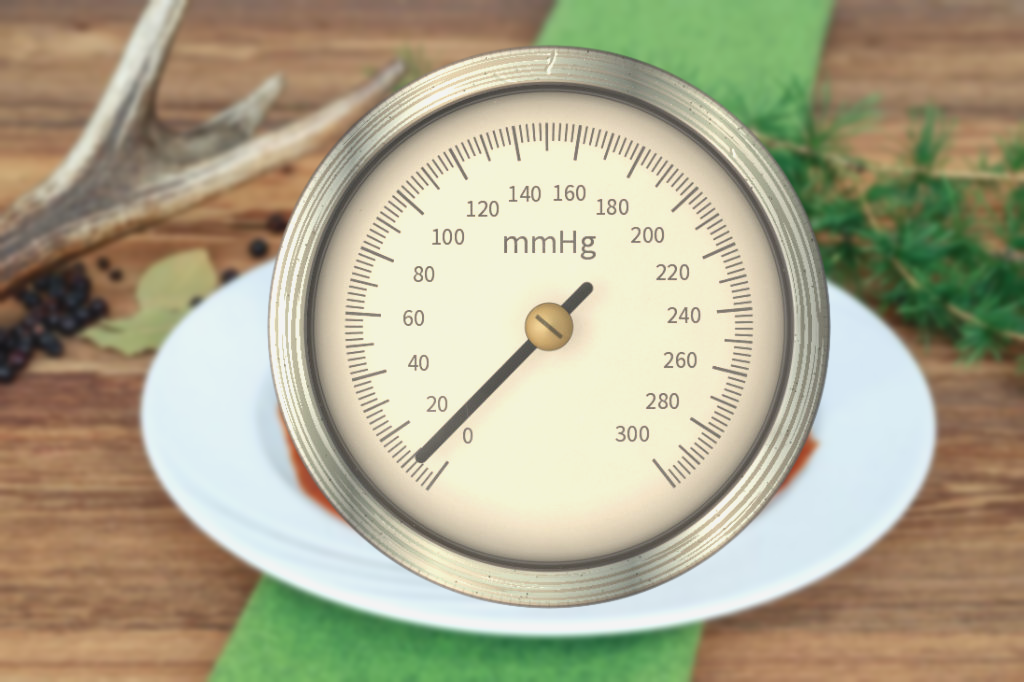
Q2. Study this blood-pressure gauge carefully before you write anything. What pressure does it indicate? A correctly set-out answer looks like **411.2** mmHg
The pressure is **8** mmHg
